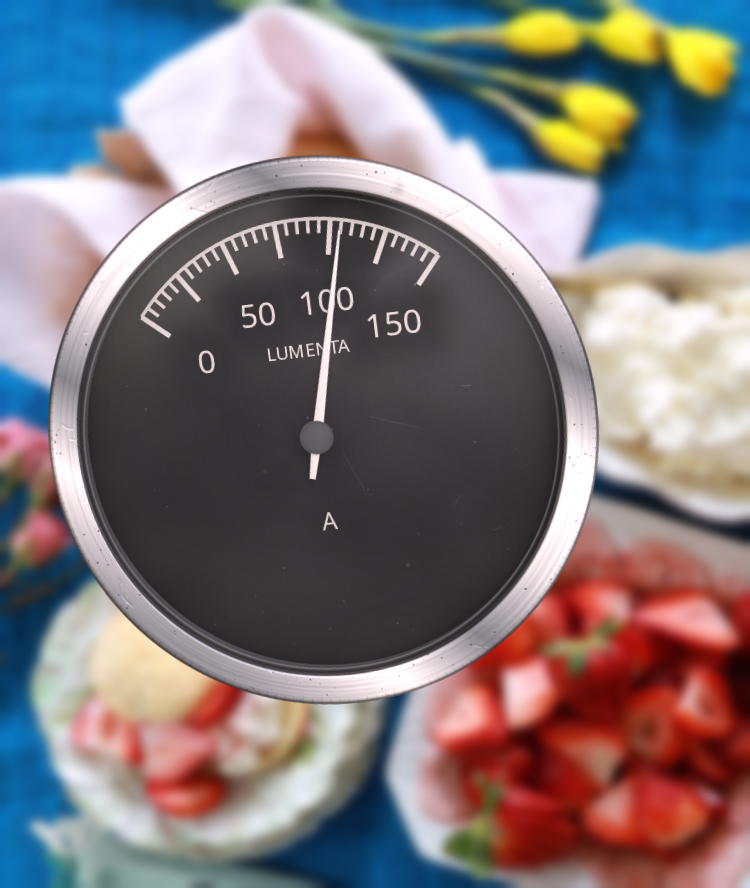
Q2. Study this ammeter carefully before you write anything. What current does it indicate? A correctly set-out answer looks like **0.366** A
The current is **105** A
